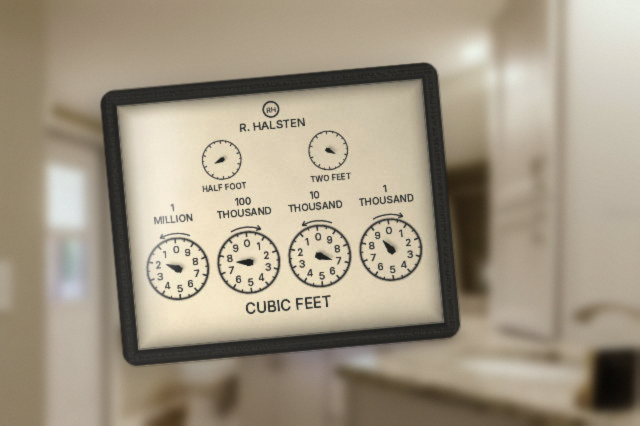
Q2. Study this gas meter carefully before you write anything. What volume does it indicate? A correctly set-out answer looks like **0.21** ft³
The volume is **176900** ft³
